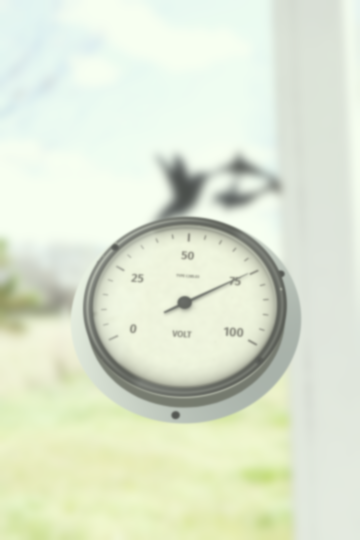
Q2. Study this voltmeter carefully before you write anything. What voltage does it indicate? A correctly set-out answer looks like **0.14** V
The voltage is **75** V
